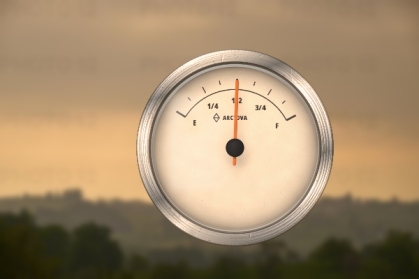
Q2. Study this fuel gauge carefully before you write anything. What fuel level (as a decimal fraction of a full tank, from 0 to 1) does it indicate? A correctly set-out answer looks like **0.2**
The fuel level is **0.5**
